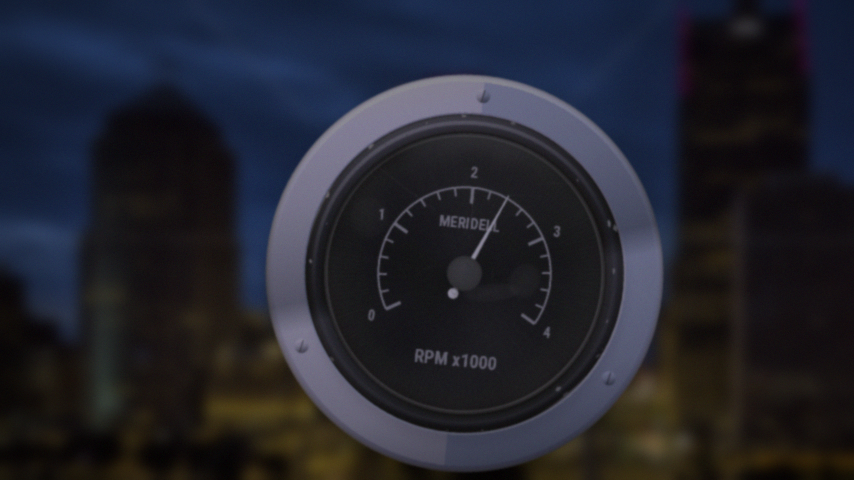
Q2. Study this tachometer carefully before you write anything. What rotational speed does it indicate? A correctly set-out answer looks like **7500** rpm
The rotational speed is **2400** rpm
